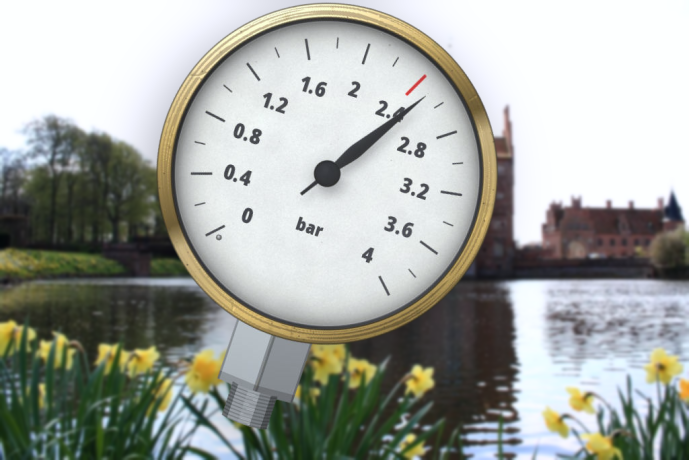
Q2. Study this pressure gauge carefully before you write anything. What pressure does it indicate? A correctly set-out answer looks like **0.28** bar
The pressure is **2.5** bar
